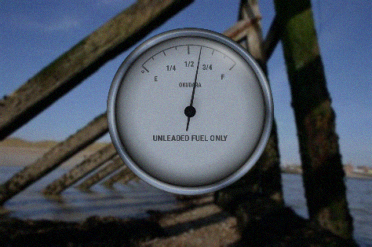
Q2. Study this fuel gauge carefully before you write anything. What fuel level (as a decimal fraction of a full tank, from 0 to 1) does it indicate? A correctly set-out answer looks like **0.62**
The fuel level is **0.625**
